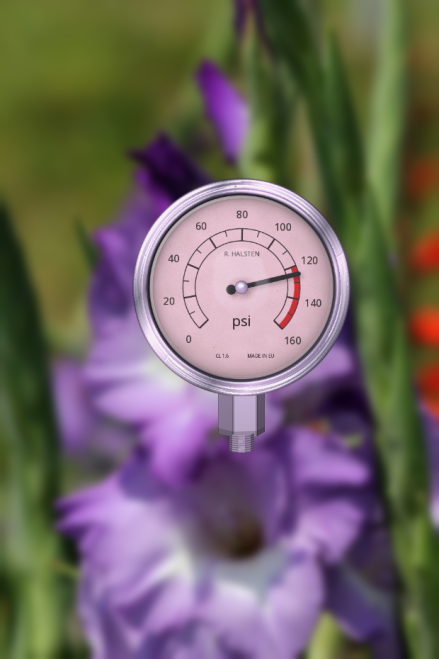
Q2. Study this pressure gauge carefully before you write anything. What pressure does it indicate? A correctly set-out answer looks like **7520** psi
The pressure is **125** psi
